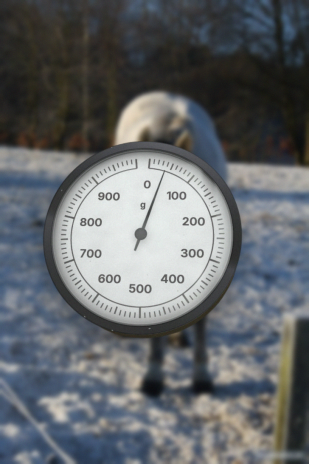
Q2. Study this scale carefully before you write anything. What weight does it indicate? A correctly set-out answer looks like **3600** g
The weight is **40** g
